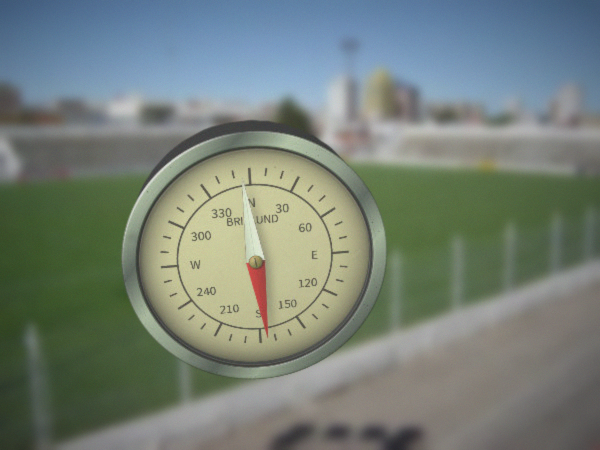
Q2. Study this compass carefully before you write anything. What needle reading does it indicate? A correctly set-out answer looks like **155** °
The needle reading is **175** °
